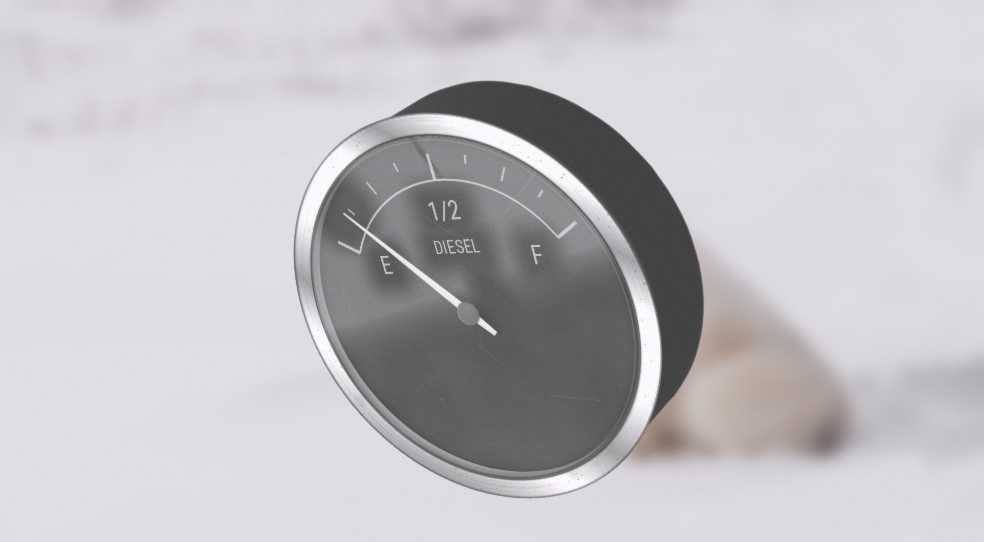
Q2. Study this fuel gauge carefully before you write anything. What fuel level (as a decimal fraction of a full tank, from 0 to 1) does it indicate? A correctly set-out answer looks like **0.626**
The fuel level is **0.125**
